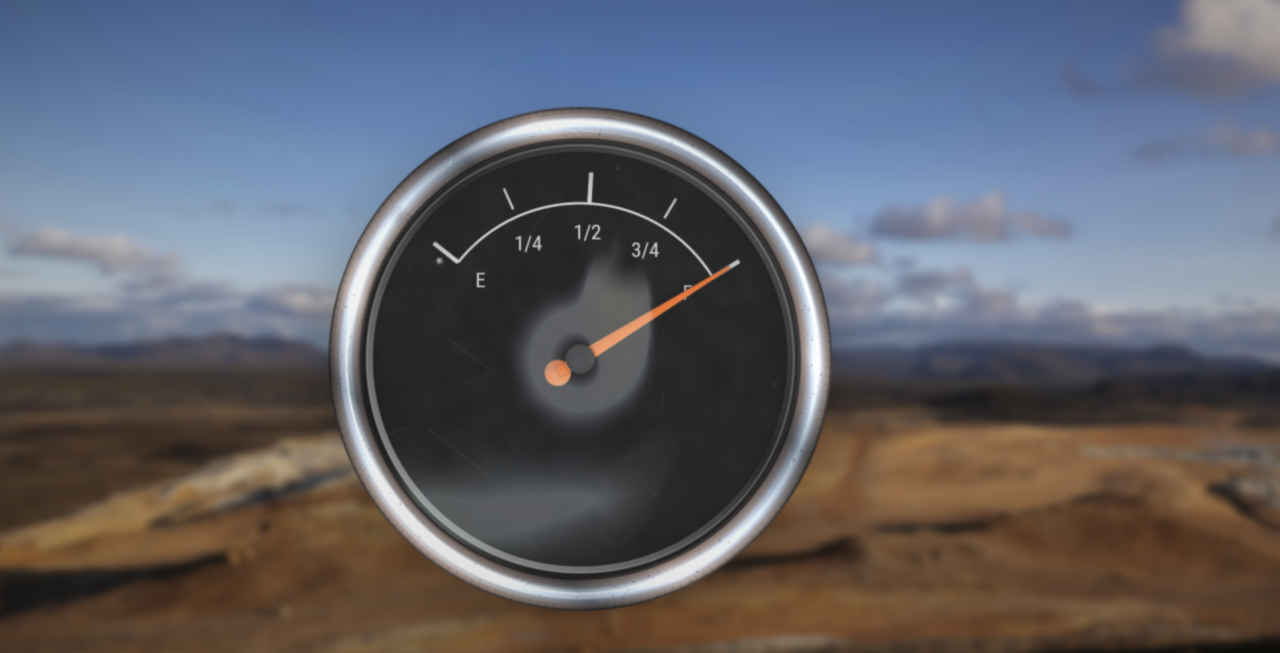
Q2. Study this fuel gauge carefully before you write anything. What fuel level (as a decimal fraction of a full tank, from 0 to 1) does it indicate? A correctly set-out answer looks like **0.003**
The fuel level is **1**
